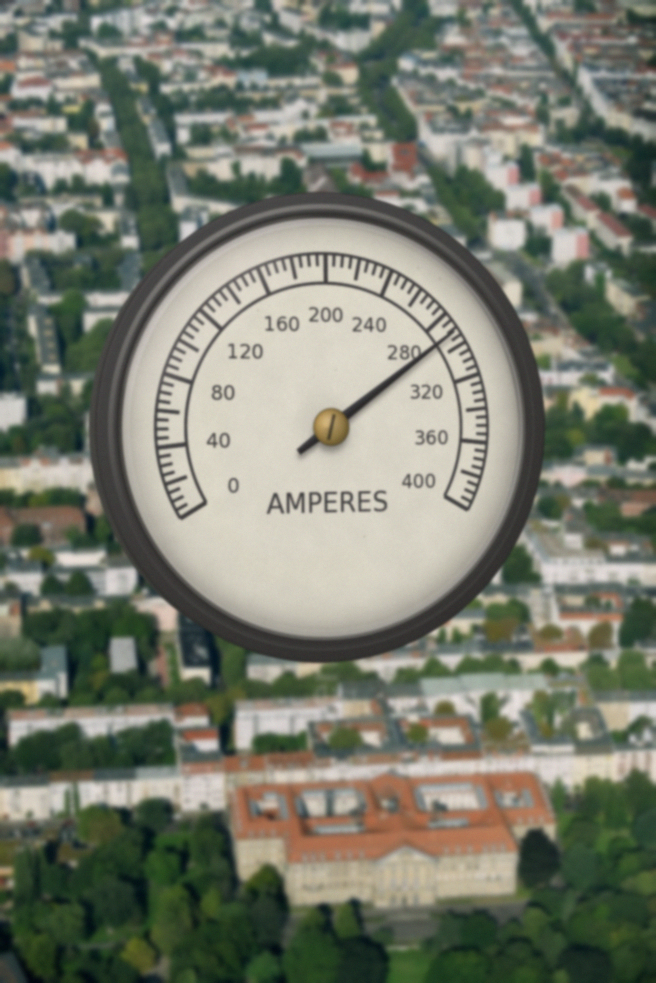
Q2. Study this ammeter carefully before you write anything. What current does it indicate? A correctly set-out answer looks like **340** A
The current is **290** A
